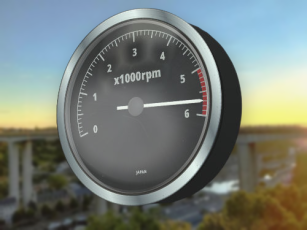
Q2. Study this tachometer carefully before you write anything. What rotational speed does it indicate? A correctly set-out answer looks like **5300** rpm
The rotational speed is **5700** rpm
